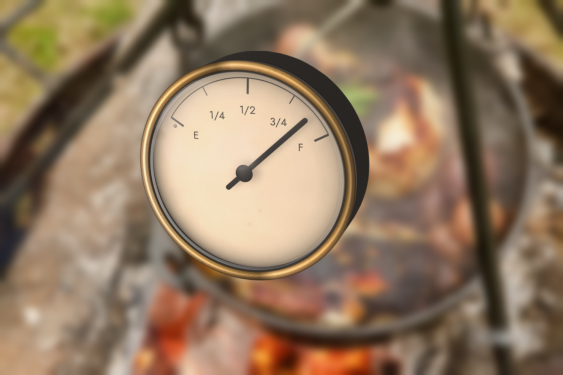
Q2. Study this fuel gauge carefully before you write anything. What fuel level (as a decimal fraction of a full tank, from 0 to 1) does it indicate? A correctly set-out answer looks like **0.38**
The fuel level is **0.875**
